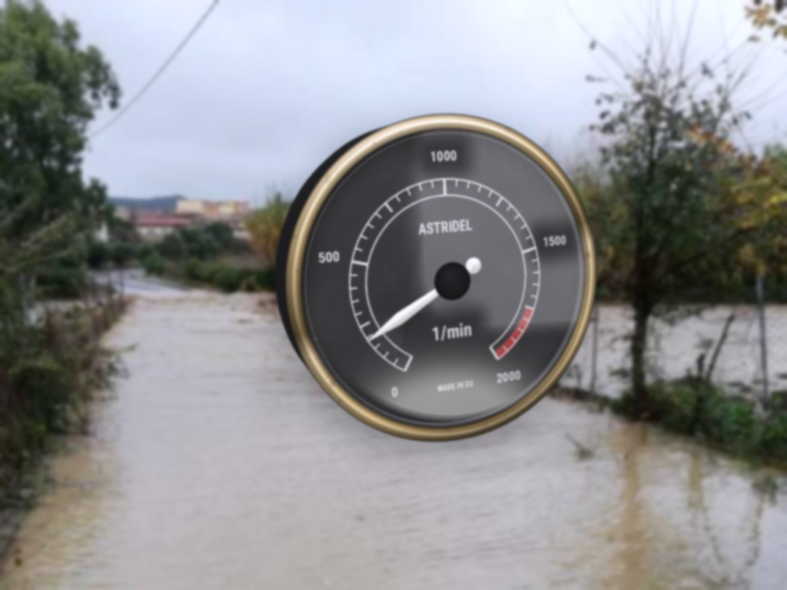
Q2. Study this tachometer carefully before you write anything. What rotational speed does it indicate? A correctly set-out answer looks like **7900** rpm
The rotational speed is **200** rpm
